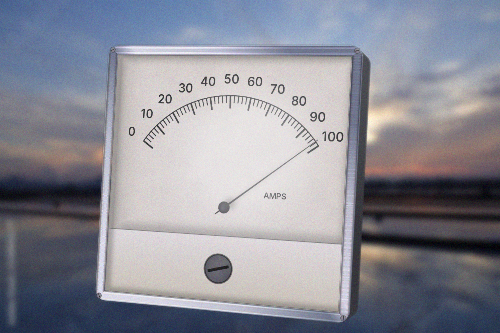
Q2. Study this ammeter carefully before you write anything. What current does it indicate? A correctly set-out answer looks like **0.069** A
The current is **98** A
